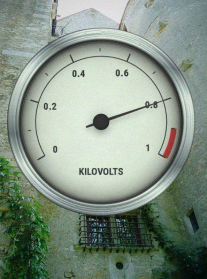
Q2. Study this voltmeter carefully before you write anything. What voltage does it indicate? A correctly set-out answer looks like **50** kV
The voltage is **0.8** kV
